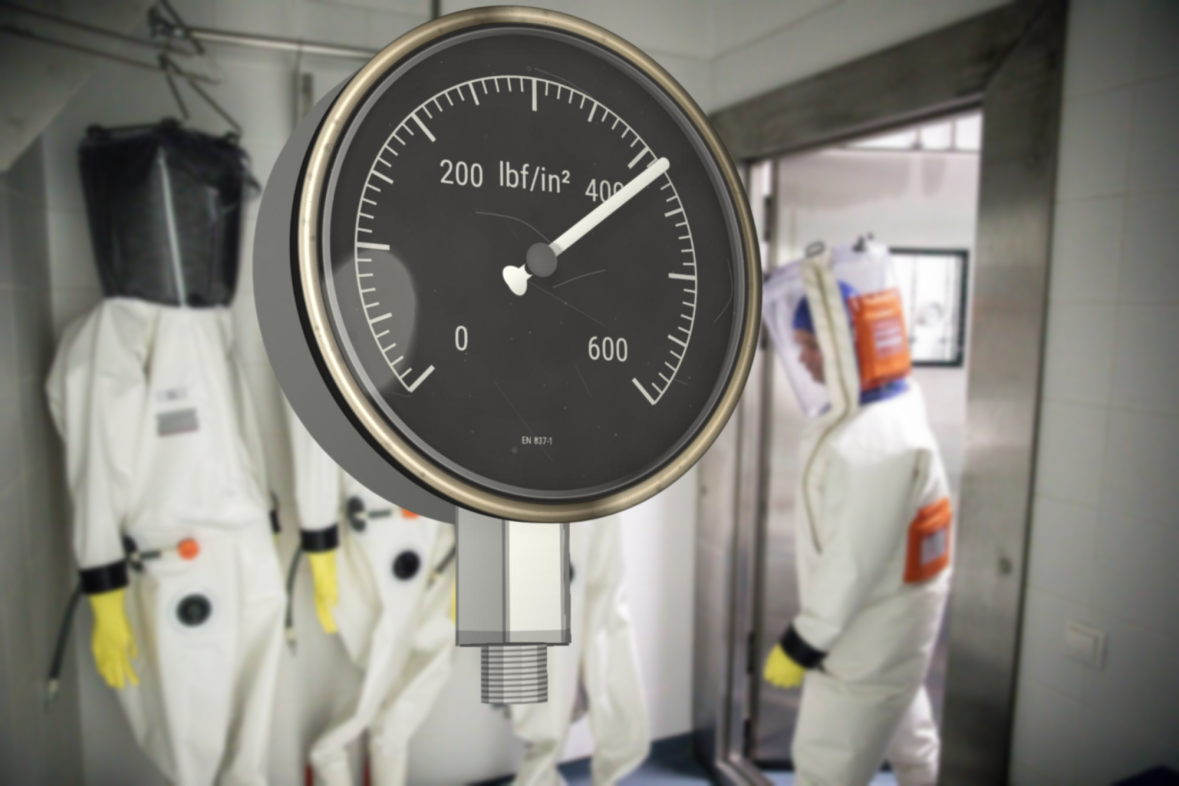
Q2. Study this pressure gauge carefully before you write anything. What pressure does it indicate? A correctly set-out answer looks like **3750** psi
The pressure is **415** psi
